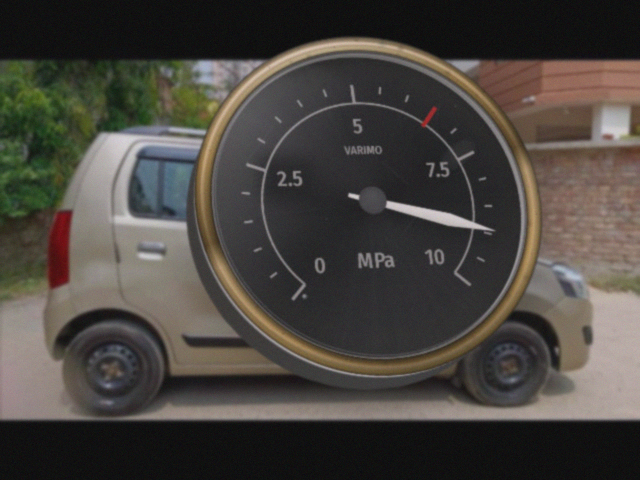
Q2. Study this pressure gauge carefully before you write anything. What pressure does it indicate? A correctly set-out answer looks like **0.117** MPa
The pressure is **9** MPa
